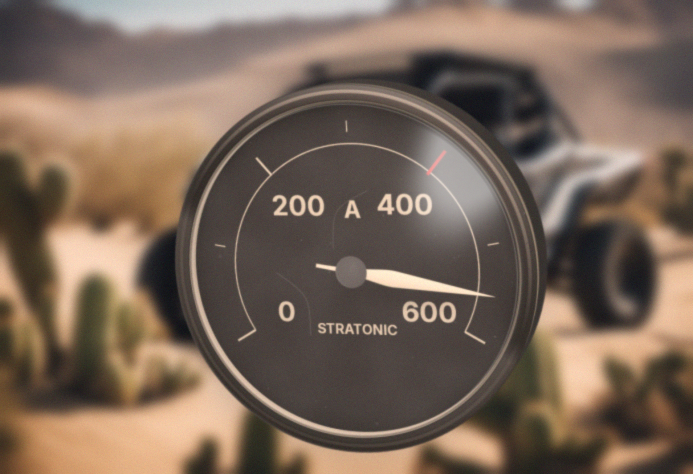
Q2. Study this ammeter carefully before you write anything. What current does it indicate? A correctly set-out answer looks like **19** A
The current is **550** A
